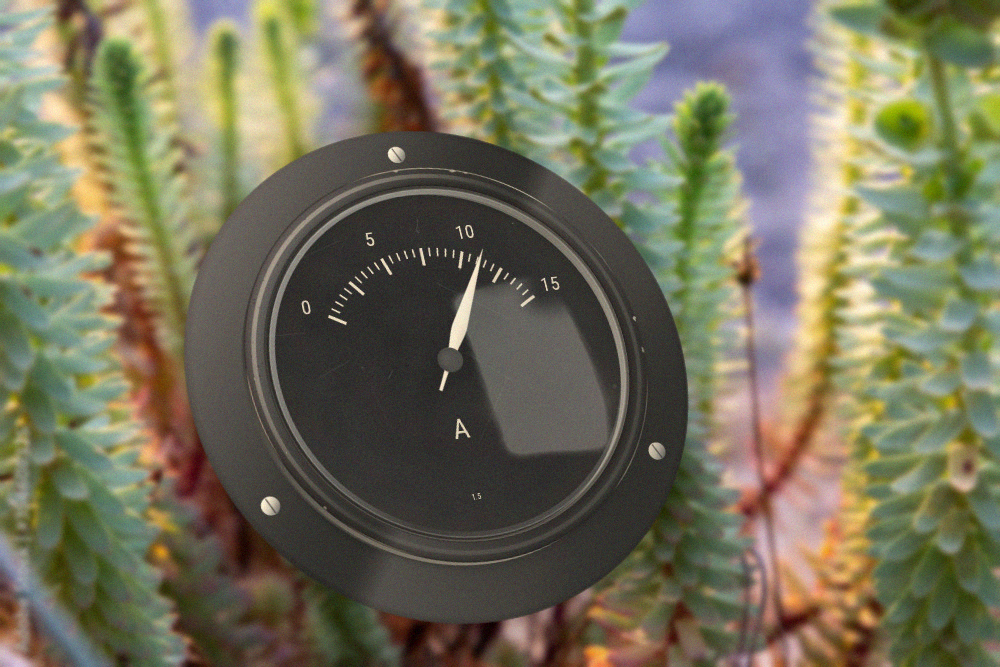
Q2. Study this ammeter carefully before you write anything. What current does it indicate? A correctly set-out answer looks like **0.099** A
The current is **11** A
